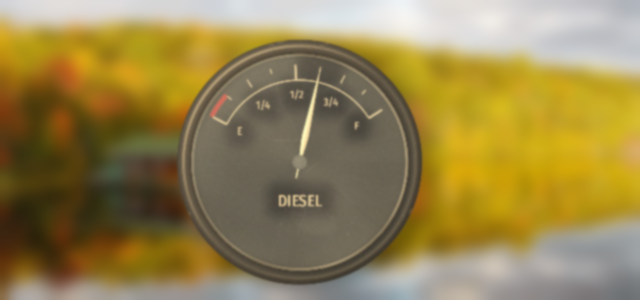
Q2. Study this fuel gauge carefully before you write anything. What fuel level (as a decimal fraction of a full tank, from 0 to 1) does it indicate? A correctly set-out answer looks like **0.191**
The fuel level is **0.625**
